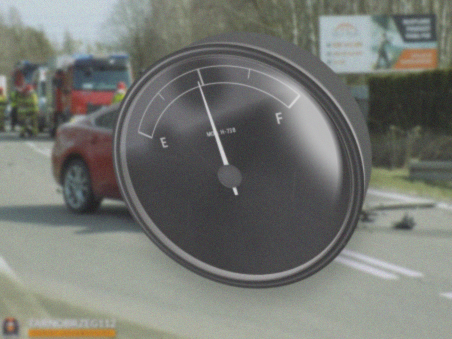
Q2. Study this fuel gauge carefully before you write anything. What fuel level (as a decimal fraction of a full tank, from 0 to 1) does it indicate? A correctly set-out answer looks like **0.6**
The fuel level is **0.5**
